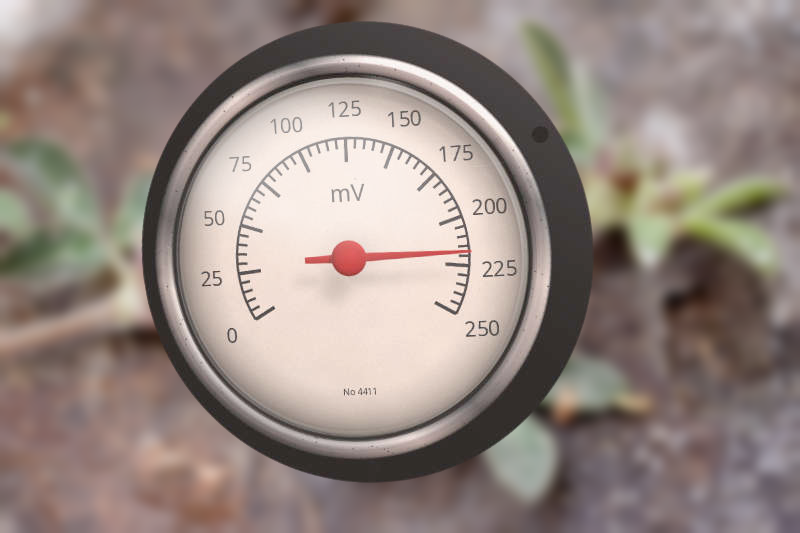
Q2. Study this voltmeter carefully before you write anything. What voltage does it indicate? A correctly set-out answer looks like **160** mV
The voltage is **217.5** mV
